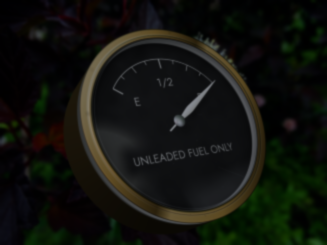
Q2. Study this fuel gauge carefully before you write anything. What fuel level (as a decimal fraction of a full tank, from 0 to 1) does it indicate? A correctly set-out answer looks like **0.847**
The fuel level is **1**
